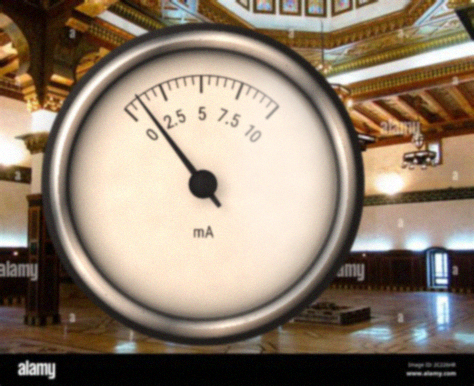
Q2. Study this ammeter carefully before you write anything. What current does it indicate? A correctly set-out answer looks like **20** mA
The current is **1** mA
